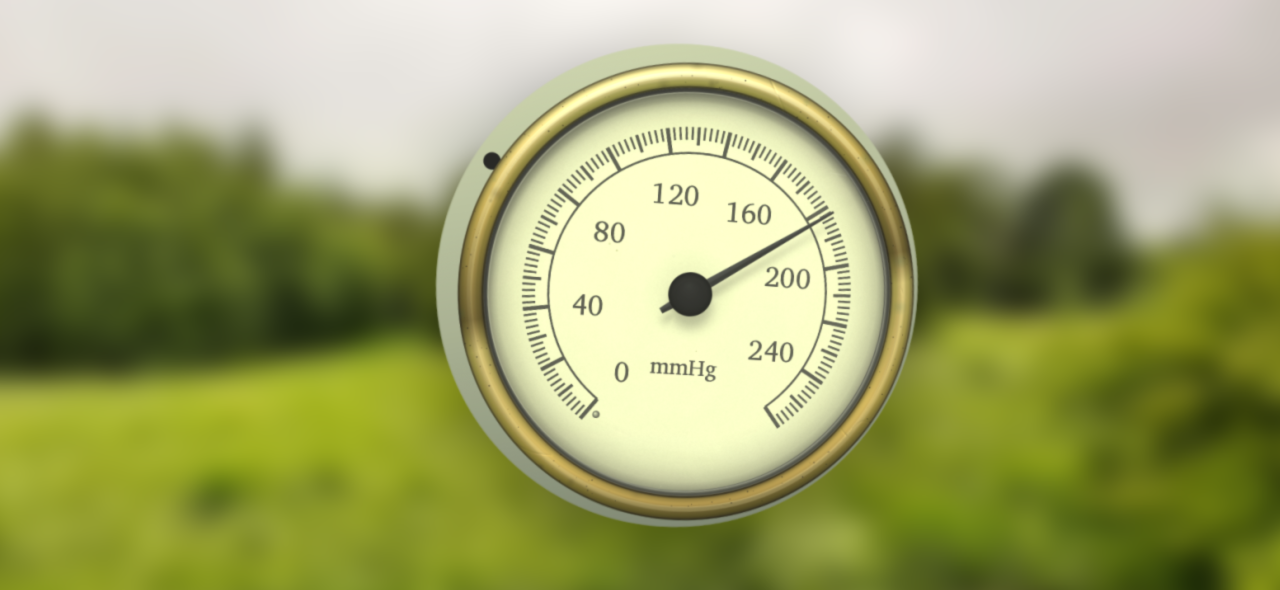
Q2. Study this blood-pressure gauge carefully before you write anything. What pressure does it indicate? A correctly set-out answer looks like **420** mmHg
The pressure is **182** mmHg
